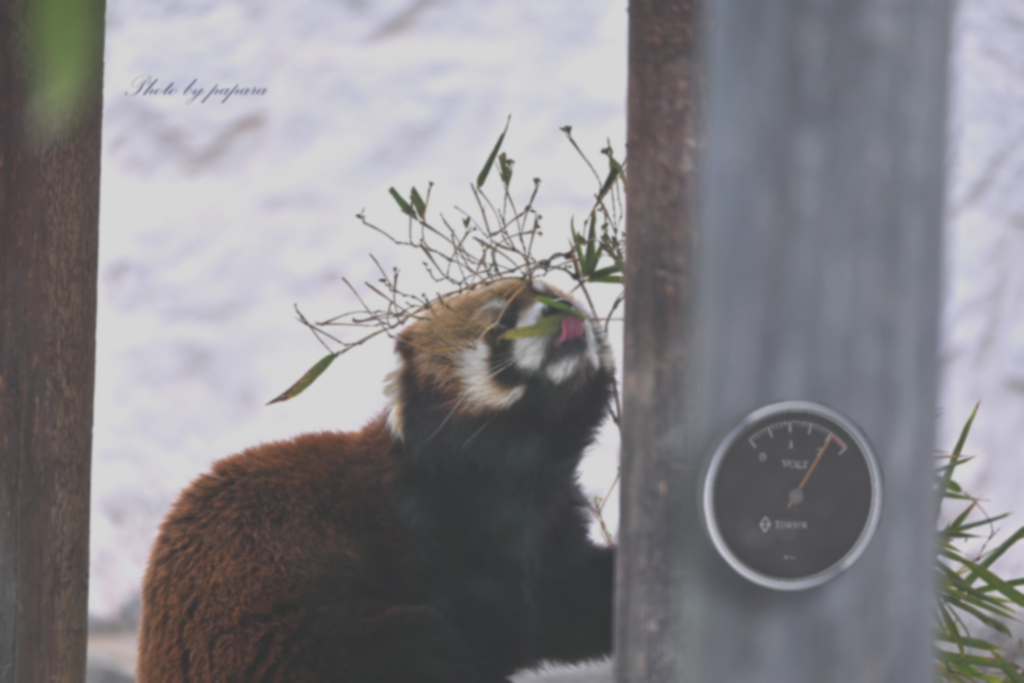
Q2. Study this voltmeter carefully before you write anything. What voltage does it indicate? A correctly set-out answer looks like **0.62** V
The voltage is **2** V
